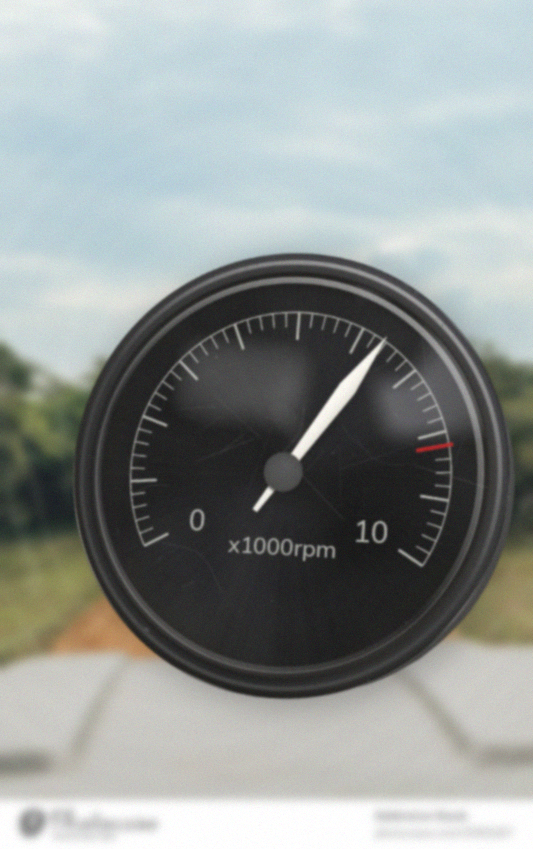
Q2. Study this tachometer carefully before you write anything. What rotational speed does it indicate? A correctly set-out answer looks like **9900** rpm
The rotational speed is **6400** rpm
